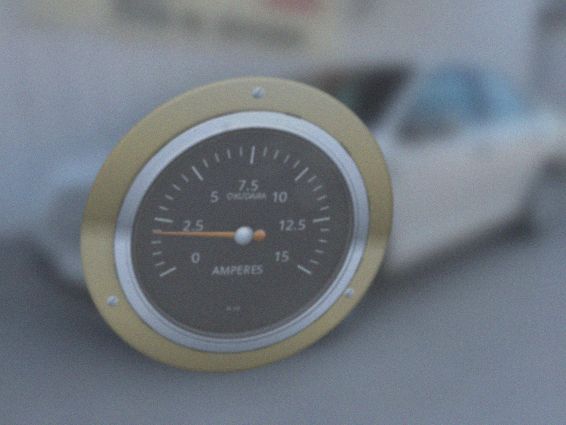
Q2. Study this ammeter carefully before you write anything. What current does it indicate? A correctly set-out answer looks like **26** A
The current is **2** A
